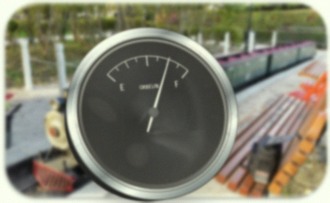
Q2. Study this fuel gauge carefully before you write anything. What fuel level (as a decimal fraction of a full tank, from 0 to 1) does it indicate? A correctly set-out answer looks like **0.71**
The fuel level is **0.75**
